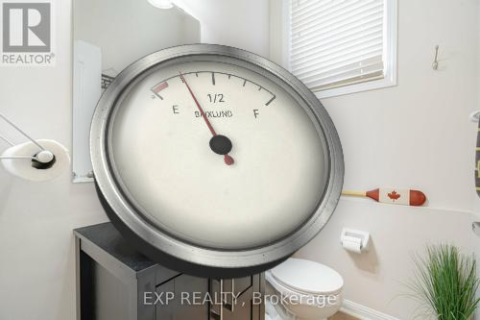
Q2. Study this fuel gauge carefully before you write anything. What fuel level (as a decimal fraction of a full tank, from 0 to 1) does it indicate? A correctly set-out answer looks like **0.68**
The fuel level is **0.25**
